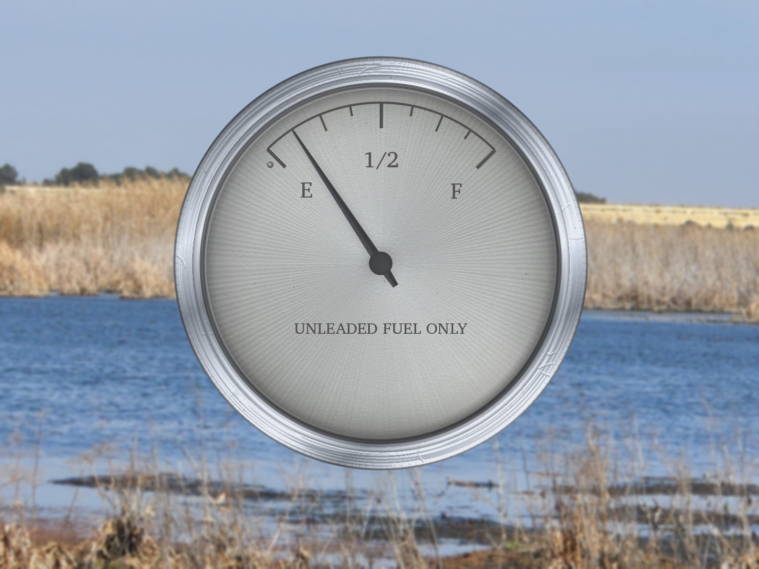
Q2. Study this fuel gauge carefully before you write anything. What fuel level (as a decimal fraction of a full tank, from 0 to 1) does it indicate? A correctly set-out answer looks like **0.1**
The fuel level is **0.125**
